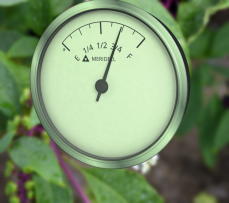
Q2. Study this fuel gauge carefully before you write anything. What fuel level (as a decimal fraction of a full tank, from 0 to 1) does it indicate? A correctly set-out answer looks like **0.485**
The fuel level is **0.75**
